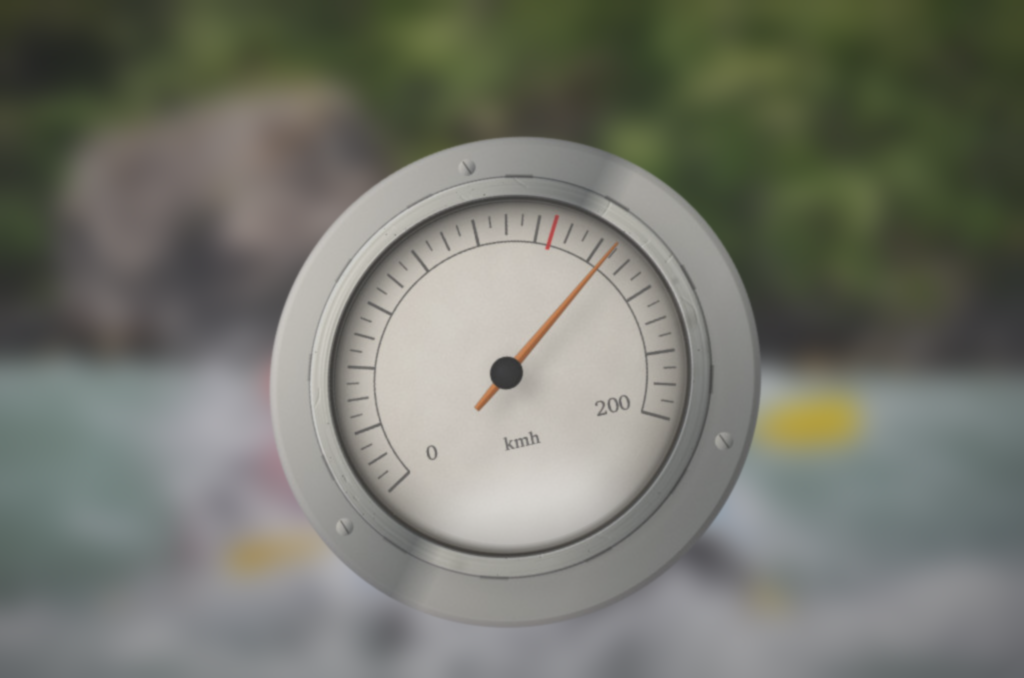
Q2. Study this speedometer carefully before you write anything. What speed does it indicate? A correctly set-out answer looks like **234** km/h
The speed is **145** km/h
